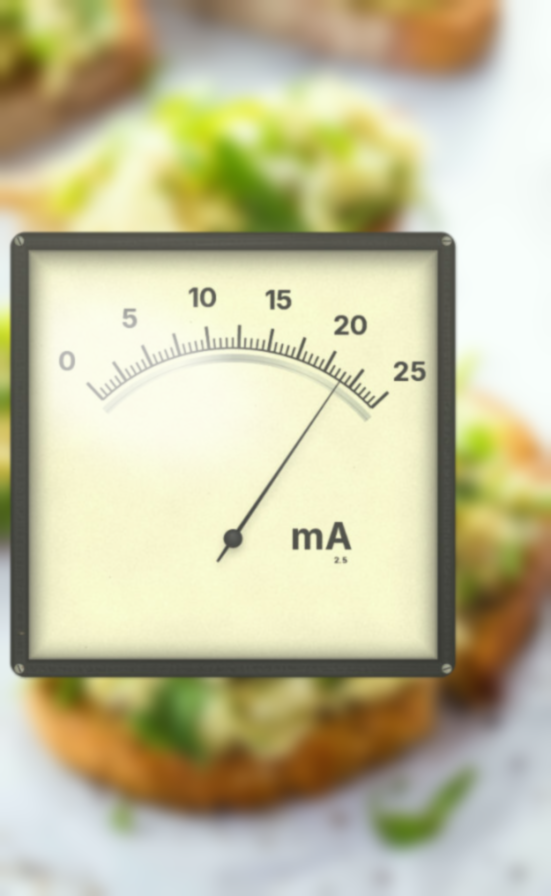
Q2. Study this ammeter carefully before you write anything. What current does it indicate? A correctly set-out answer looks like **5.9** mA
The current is **21.5** mA
